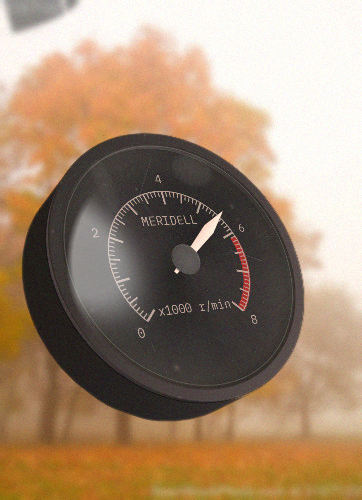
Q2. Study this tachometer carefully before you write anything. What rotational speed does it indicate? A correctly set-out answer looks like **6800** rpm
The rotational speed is **5500** rpm
